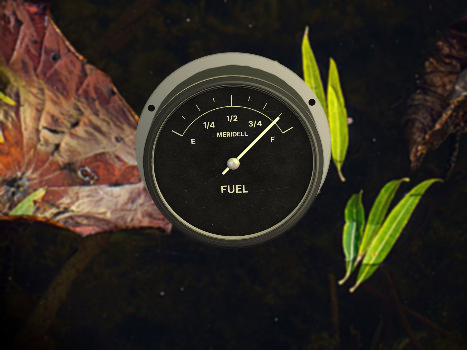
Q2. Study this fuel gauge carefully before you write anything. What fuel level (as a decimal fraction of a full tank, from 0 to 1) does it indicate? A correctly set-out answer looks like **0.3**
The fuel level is **0.875**
